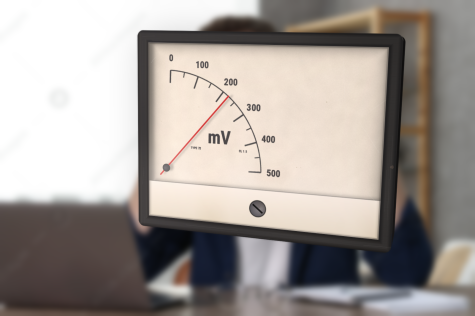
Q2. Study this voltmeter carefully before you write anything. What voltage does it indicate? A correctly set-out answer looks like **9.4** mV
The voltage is **225** mV
